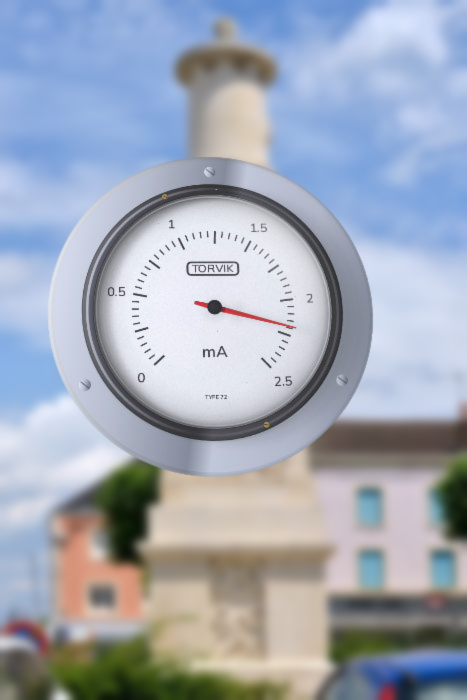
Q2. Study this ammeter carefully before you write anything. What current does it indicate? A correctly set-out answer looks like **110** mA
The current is **2.2** mA
